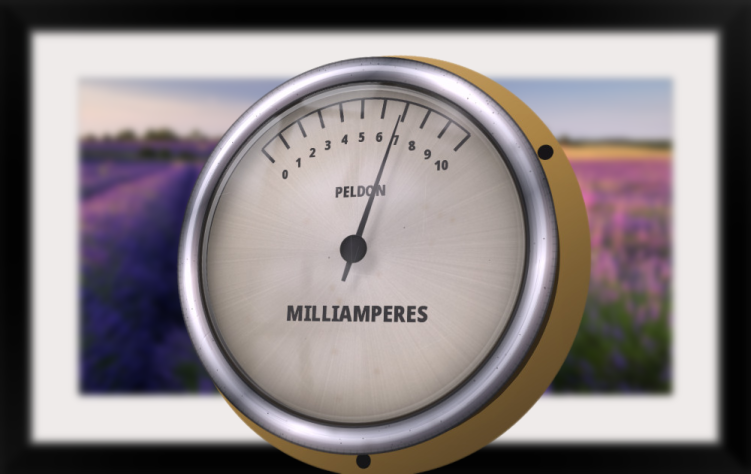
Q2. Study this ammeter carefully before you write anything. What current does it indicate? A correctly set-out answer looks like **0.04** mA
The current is **7** mA
